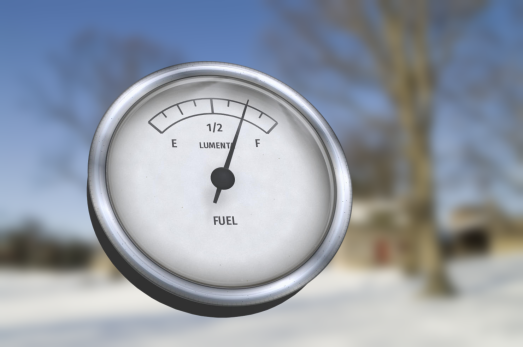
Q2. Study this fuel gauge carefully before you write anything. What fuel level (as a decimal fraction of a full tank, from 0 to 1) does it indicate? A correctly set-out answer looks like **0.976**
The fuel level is **0.75**
